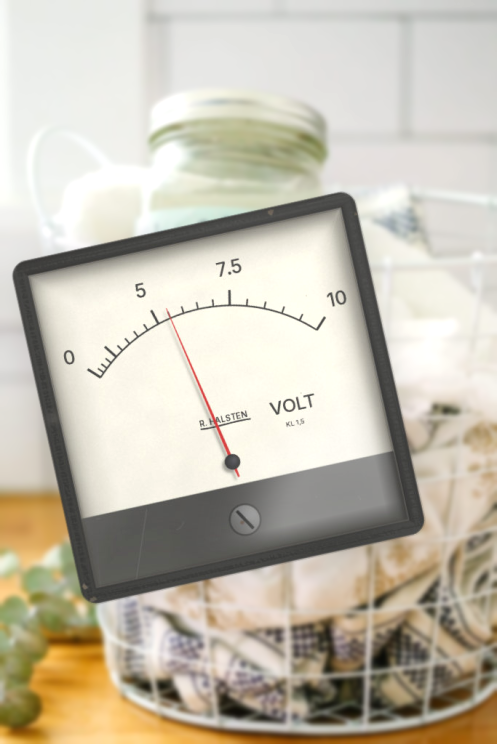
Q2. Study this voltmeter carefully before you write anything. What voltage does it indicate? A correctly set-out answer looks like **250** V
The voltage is **5.5** V
